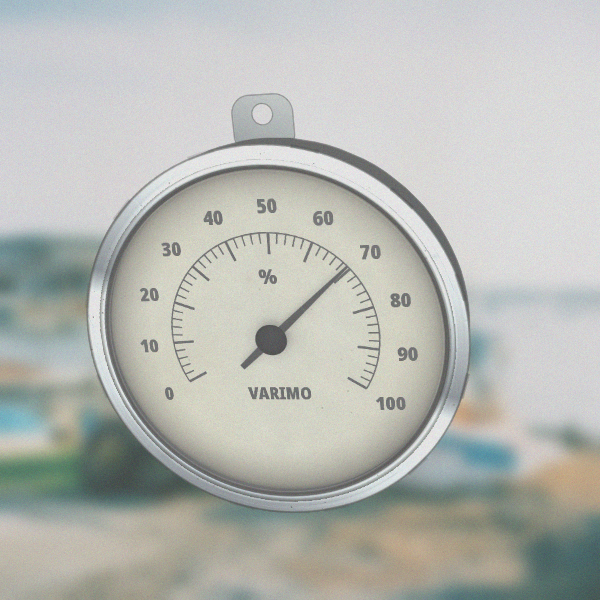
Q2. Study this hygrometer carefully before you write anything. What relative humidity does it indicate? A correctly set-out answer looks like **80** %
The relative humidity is **69** %
